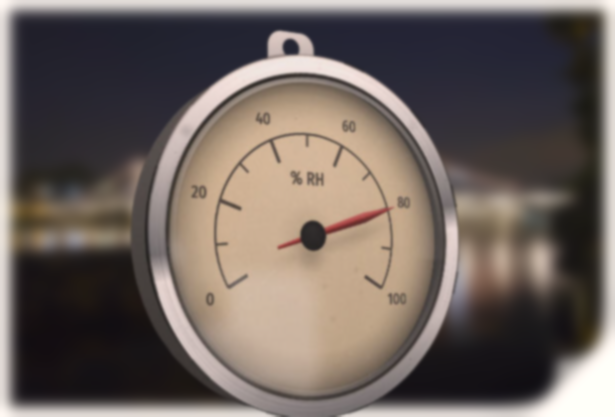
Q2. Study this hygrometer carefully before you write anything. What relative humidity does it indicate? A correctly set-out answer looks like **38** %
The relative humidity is **80** %
